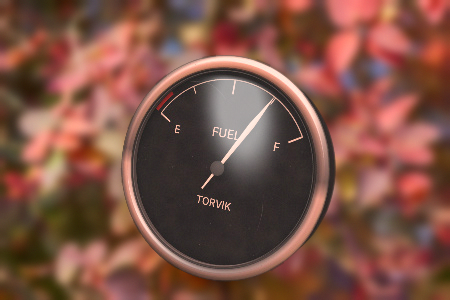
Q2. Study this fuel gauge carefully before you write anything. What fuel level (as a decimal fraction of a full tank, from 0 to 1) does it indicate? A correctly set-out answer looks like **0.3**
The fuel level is **0.75**
